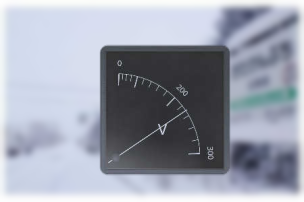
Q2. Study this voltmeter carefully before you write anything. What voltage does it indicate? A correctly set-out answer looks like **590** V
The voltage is **230** V
